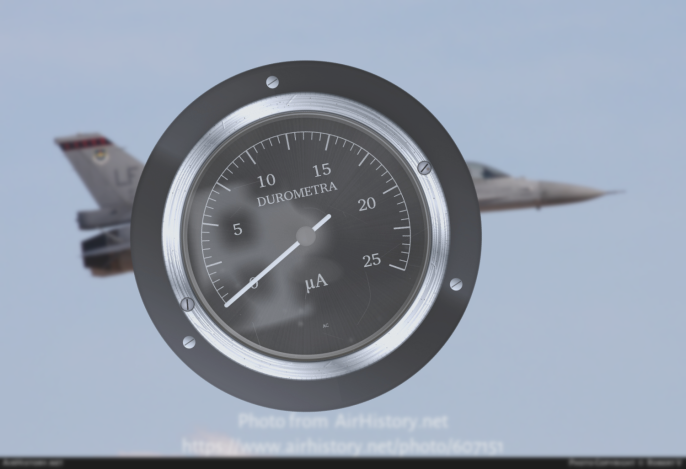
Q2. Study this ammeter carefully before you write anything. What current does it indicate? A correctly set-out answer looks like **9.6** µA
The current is **0** µA
